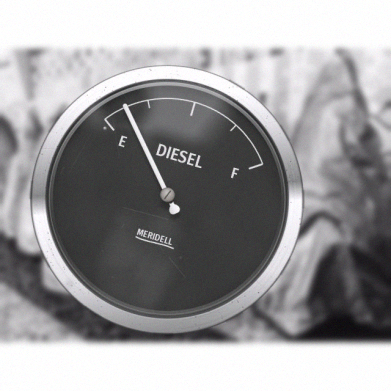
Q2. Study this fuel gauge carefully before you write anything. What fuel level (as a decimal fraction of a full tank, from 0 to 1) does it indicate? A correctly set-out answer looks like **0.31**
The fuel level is **0.125**
